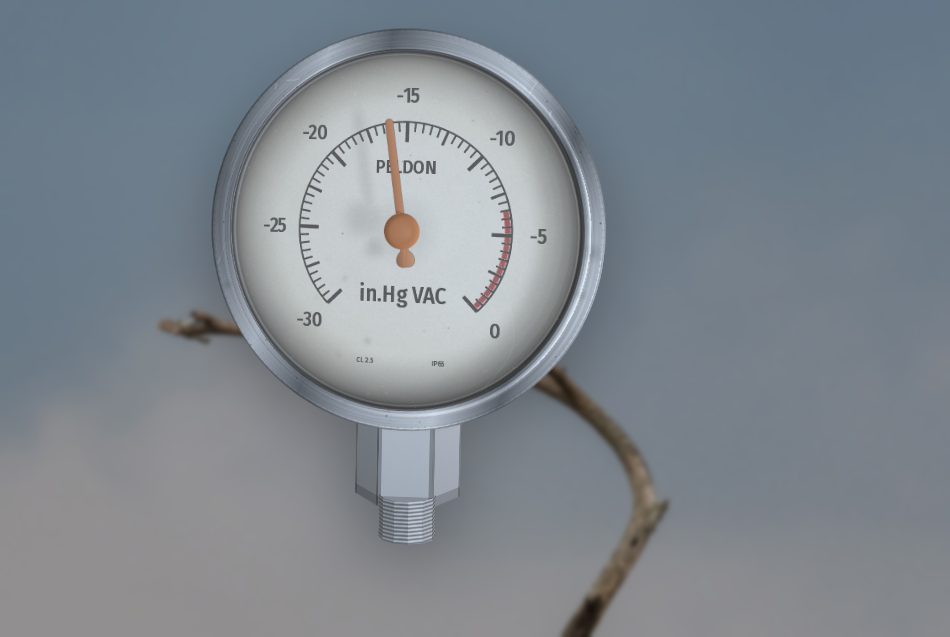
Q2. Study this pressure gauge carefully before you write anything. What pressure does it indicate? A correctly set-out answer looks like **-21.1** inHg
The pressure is **-16** inHg
